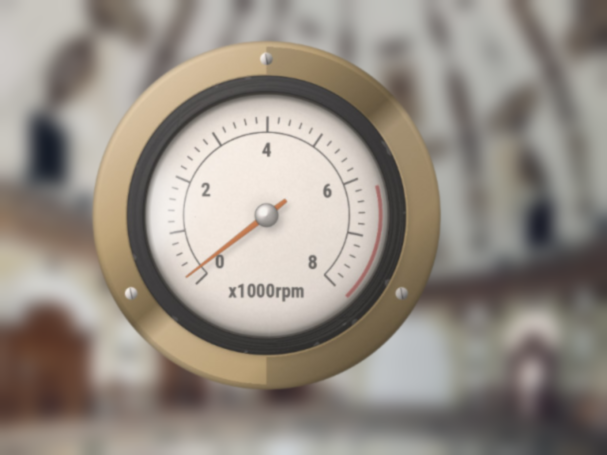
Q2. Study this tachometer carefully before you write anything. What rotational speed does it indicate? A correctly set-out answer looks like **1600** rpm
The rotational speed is **200** rpm
